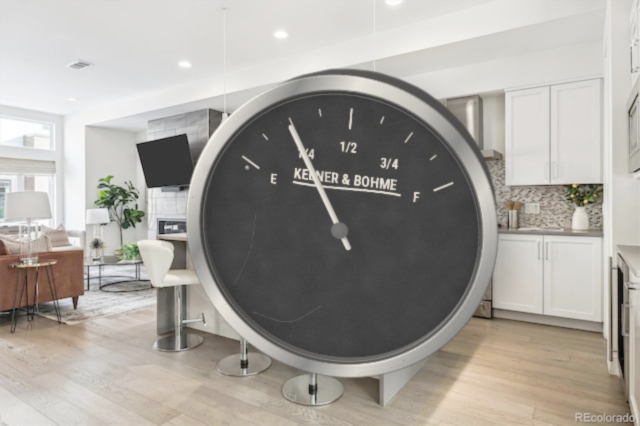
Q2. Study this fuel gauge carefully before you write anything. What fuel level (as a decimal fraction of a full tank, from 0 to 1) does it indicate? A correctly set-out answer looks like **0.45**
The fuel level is **0.25**
